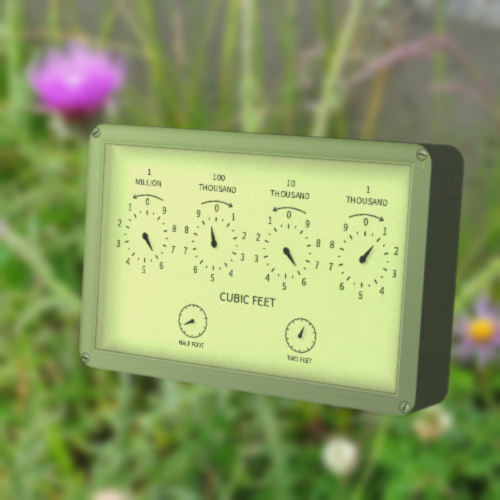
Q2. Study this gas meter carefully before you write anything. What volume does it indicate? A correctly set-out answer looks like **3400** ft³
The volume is **596100** ft³
